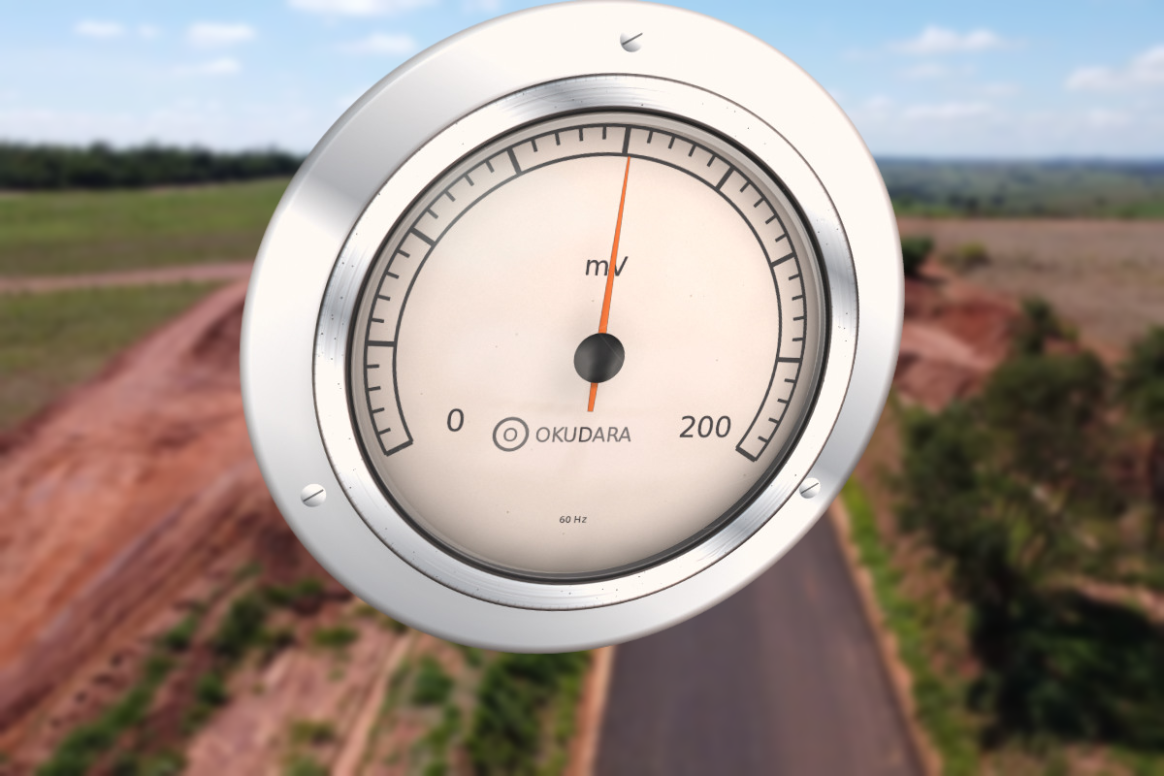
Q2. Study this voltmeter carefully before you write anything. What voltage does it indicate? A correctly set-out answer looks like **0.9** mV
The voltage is **100** mV
